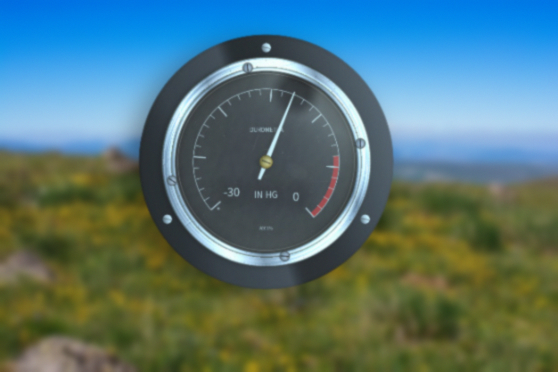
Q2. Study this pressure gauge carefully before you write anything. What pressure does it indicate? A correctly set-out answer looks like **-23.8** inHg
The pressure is **-13** inHg
